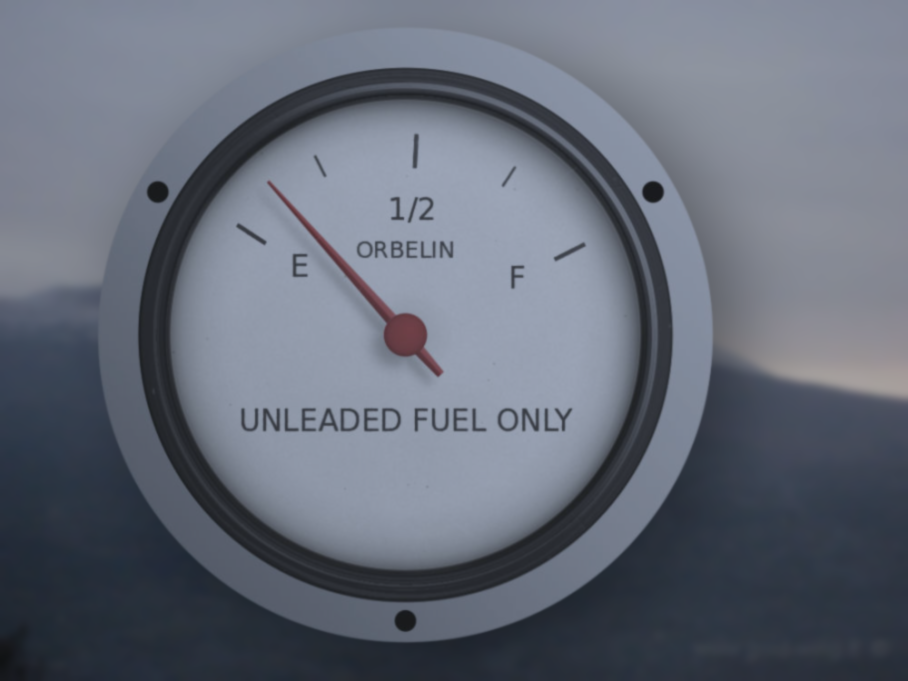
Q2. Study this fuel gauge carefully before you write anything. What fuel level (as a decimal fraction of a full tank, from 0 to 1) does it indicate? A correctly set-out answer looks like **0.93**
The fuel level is **0.125**
